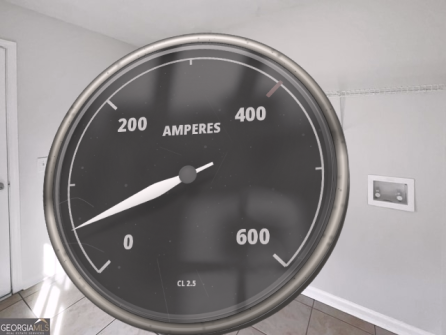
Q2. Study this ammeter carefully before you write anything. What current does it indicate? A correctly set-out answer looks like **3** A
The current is **50** A
